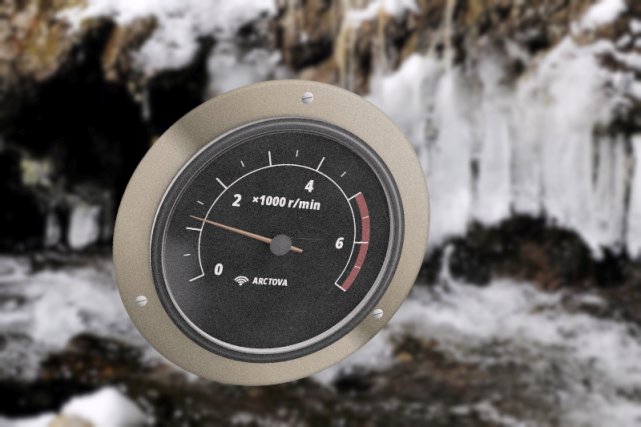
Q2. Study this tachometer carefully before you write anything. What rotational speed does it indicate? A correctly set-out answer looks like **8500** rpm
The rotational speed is **1250** rpm
